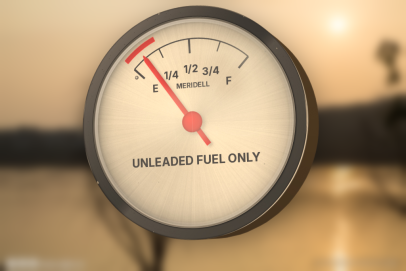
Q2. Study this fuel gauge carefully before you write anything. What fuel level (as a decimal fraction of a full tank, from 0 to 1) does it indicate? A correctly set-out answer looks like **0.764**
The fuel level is **0.125**
